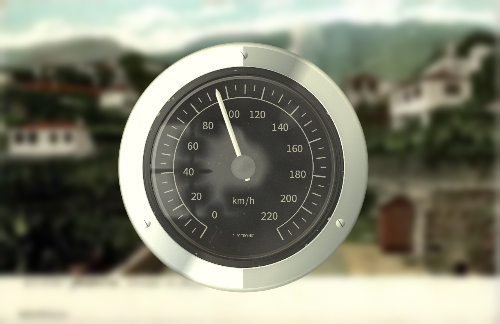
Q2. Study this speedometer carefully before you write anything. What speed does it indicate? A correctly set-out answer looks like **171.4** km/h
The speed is **95** km/h
